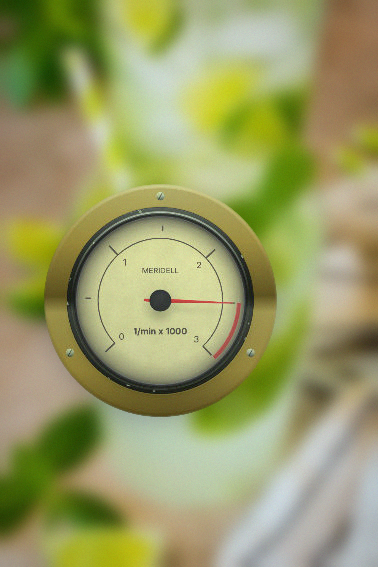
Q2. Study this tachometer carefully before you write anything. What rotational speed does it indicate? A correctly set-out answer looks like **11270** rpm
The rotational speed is **2500** rpm
